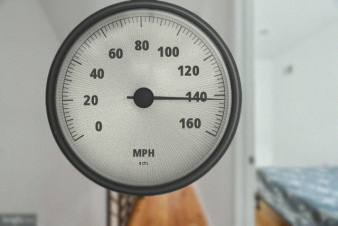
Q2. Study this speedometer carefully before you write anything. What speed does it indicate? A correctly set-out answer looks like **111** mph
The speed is **142** mph
